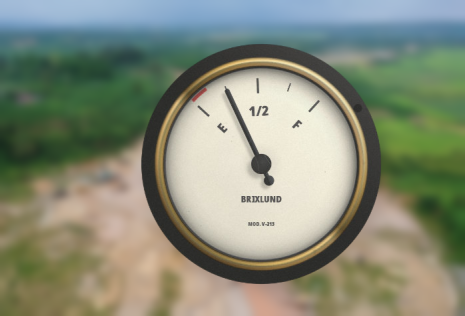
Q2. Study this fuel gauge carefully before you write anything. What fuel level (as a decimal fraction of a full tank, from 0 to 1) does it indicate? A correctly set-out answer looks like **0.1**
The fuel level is **0.25**
